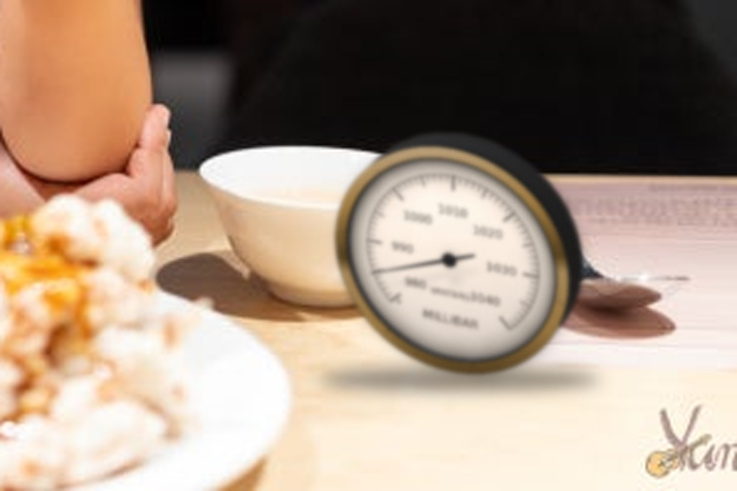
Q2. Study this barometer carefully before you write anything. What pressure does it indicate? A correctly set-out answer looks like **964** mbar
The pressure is **985** mbar
